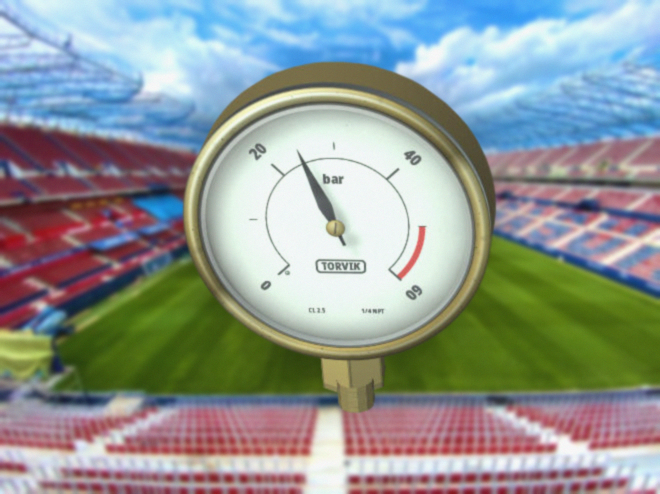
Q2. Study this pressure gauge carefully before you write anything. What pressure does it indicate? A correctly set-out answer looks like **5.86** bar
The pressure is **25** bar
